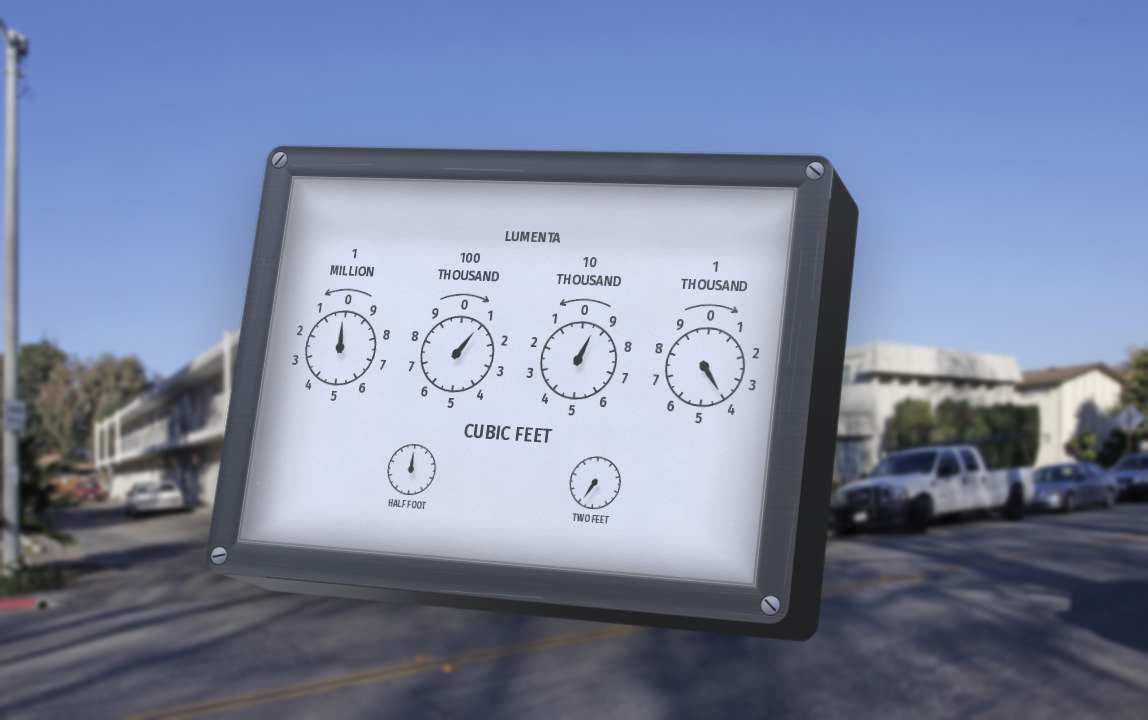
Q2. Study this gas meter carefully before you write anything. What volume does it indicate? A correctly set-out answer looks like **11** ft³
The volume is **9400** ft³
